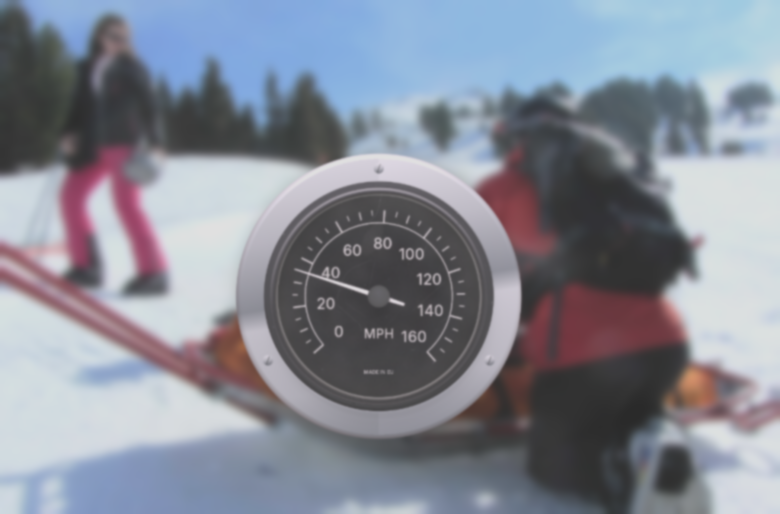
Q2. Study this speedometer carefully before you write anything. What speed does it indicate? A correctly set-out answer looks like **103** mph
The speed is **35** mph
